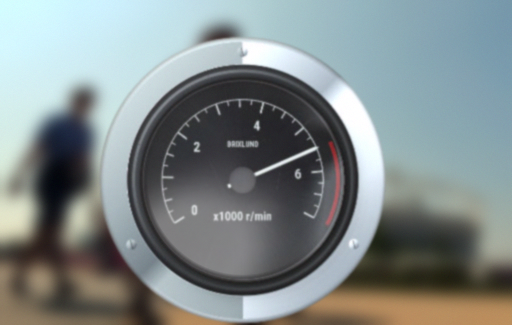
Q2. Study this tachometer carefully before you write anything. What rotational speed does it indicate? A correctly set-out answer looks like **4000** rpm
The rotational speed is **5500** rpm
